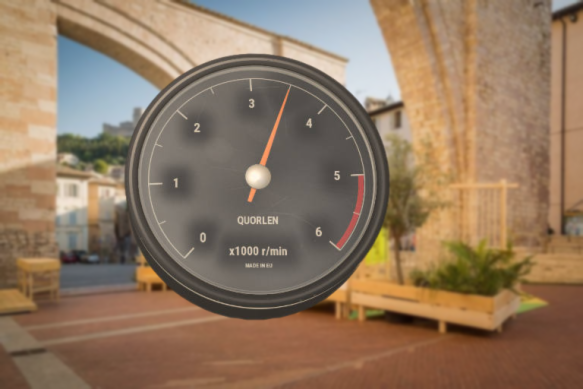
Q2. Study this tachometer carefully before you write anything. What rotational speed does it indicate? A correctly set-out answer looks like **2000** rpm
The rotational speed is **3500** rpm
